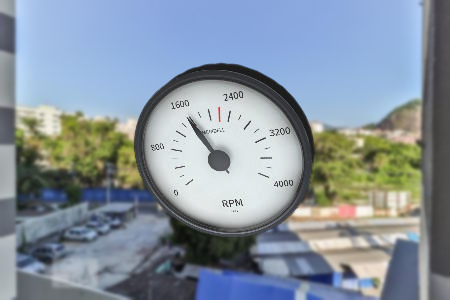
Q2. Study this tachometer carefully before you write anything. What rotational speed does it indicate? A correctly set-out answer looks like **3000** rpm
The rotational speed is **1600** rpm
